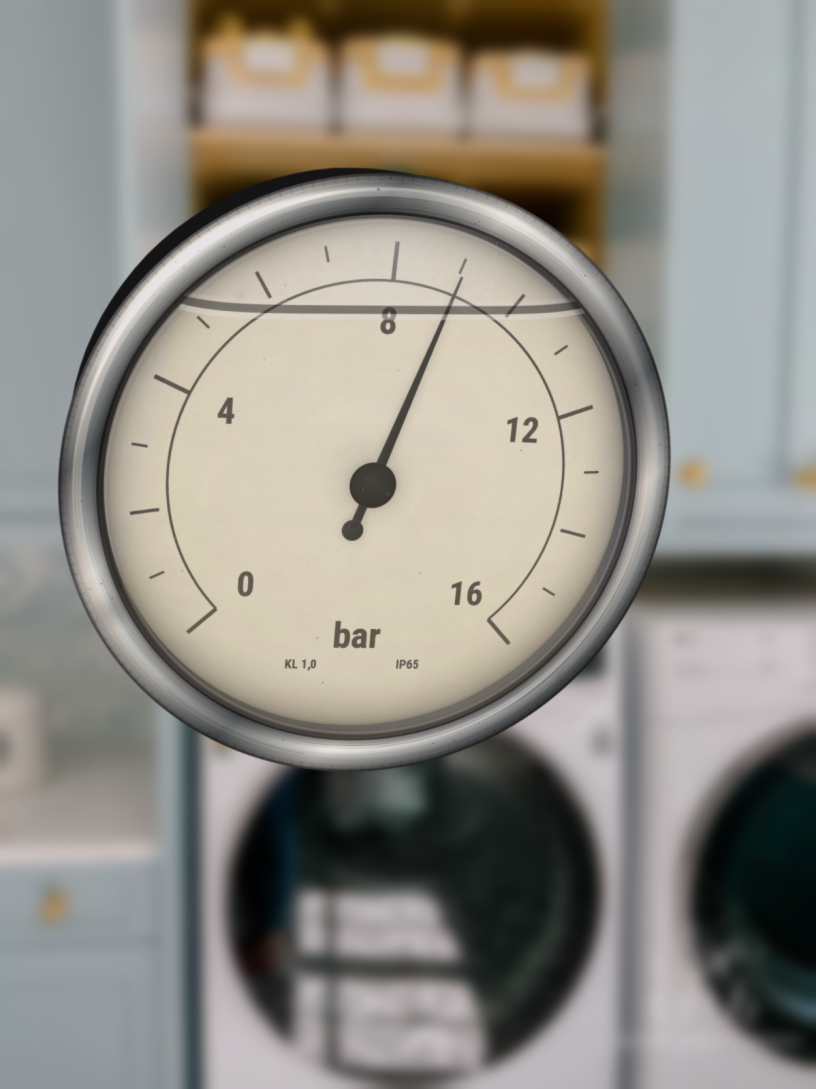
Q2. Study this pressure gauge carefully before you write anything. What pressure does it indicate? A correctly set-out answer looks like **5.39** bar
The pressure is **9** bar
